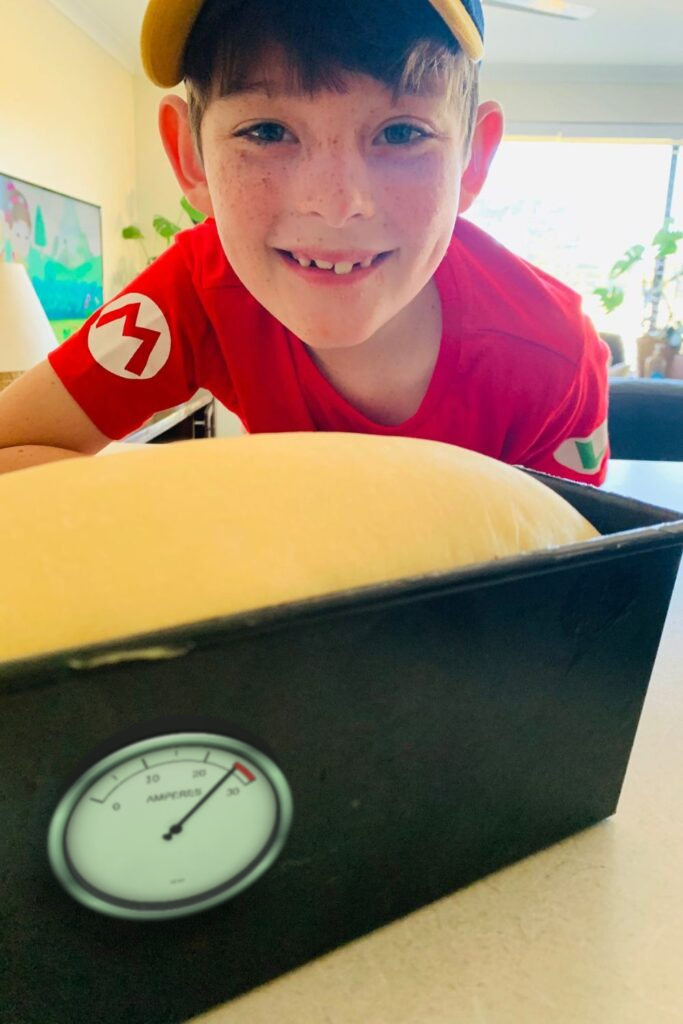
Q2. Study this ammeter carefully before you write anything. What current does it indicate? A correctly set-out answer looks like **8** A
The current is **25** A
